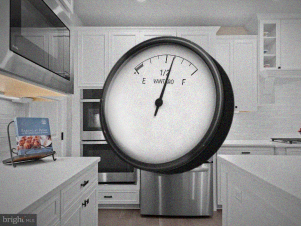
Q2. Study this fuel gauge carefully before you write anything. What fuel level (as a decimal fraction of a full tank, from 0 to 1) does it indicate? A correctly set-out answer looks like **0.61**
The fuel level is **0.625**
